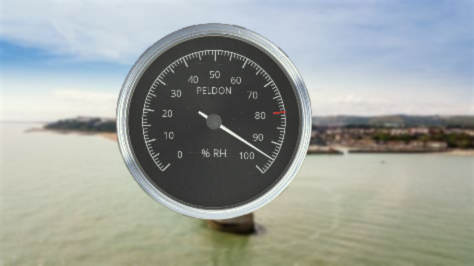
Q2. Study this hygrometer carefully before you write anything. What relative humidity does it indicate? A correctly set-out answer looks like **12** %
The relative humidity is **95** %
